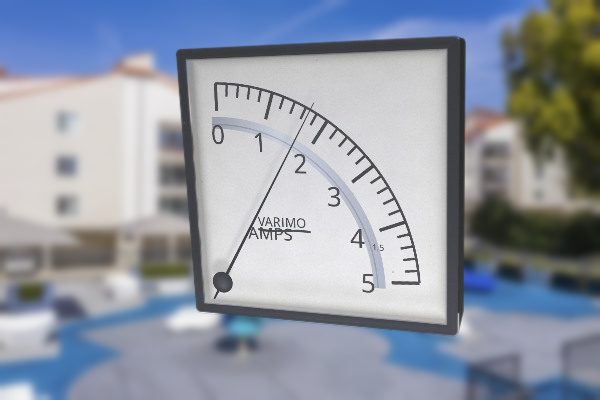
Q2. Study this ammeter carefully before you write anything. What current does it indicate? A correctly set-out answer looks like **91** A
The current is **1.7** A
